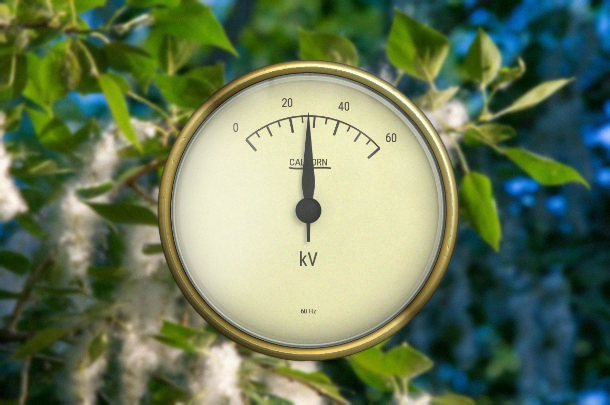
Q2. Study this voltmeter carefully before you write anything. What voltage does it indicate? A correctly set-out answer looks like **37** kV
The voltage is **27.5** kV
